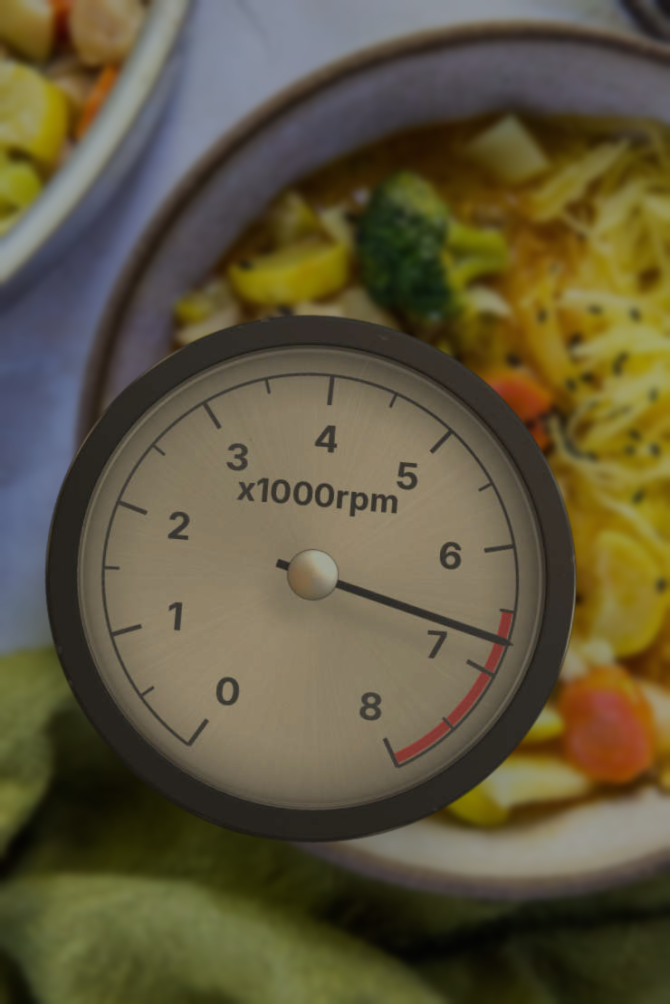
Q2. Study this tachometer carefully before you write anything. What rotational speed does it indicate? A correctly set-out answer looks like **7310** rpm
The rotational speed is **6750** rpm
